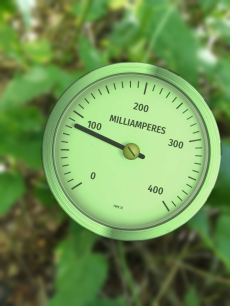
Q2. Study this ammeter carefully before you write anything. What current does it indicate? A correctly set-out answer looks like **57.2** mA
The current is **85** mA
